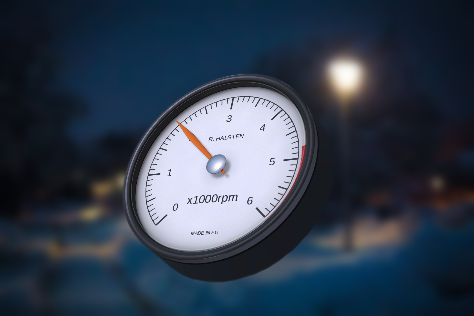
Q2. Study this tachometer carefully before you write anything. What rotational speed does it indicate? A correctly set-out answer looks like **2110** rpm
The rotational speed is **2000** rpm
